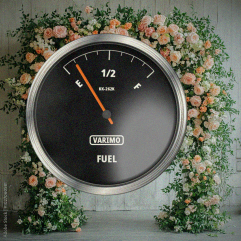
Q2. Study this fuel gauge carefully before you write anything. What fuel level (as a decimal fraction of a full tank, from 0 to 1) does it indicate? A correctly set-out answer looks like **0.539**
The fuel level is **0.125**
